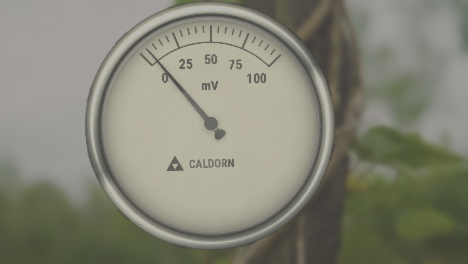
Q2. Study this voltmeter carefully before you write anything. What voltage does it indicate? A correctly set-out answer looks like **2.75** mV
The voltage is **5** mV
